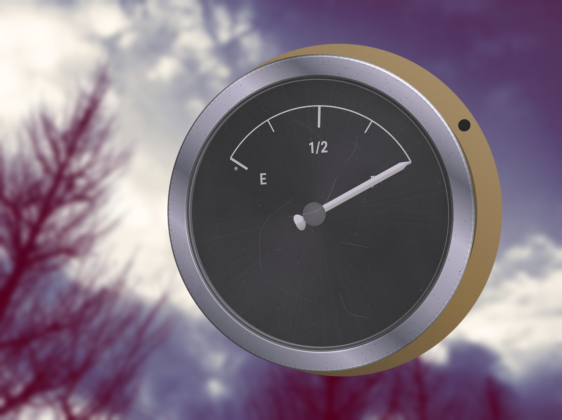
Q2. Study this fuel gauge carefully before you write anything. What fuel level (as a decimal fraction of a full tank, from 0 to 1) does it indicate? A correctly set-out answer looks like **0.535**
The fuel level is **1**
